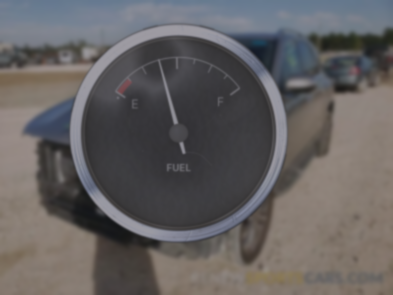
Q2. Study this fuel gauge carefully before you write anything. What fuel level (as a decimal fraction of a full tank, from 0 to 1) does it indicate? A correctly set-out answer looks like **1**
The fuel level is **0.375**
